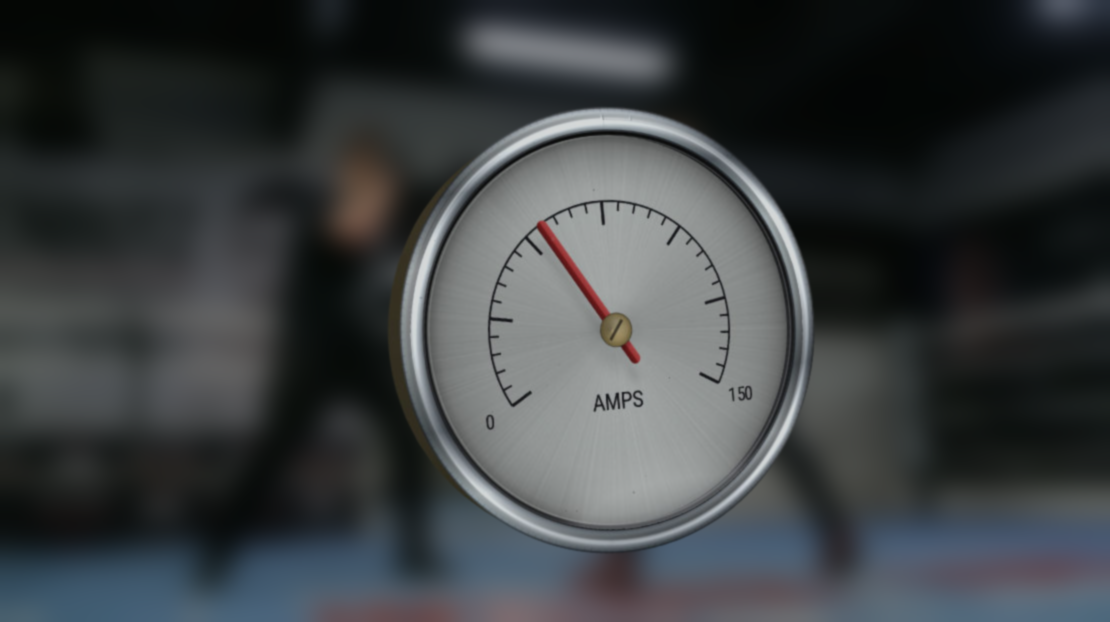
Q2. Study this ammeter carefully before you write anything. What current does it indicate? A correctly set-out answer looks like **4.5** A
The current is **55** A
